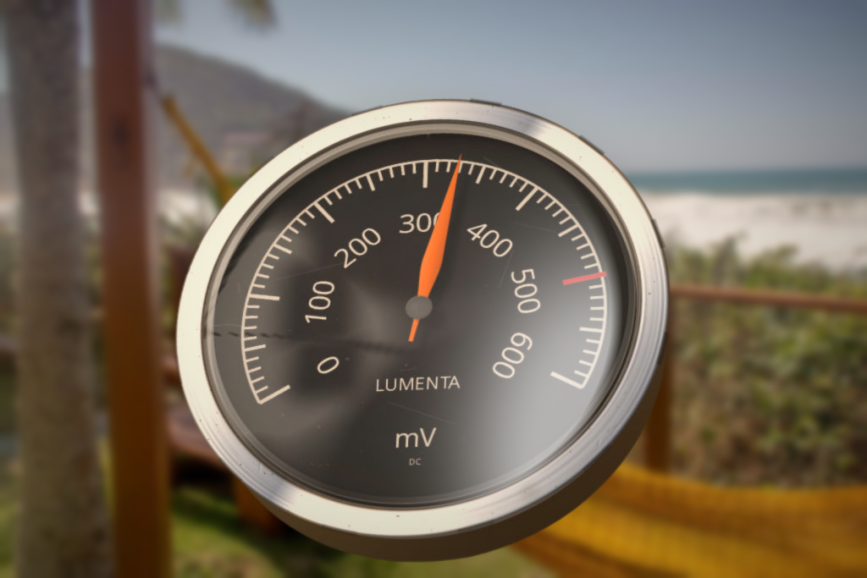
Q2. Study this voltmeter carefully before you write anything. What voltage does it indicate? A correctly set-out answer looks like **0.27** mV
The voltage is **330** mV
